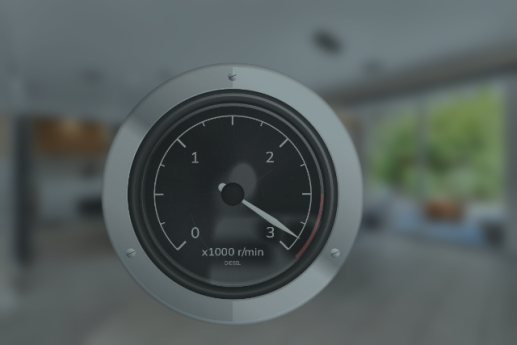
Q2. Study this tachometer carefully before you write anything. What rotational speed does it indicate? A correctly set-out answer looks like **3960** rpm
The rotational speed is **2875** rpm
